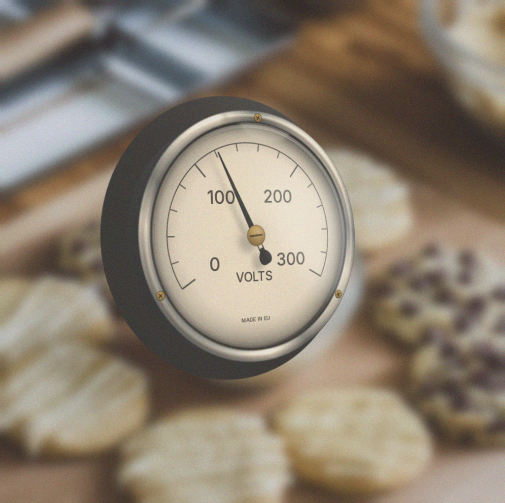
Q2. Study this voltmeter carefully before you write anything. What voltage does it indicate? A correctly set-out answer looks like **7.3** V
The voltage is **120** V
